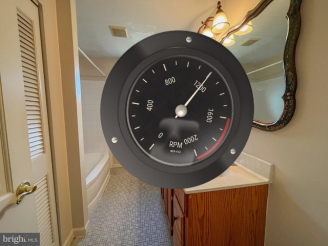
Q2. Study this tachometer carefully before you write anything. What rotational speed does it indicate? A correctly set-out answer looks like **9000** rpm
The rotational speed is **1200** rpm
